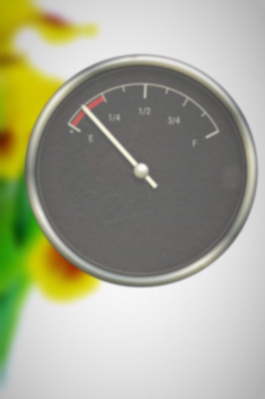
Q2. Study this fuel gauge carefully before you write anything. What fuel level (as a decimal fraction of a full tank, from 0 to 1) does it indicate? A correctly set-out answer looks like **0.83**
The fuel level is **0.125**
